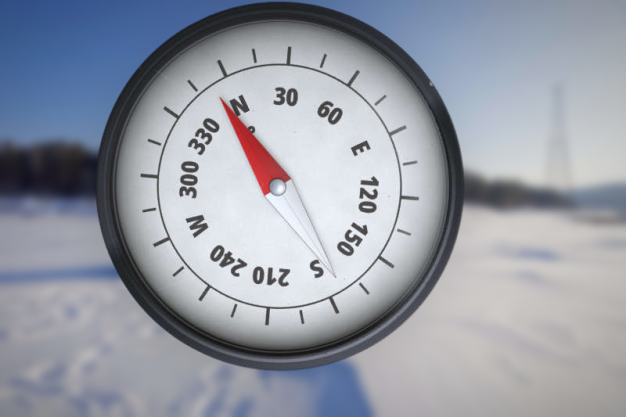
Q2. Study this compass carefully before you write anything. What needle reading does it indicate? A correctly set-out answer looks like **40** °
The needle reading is **352.5** °
